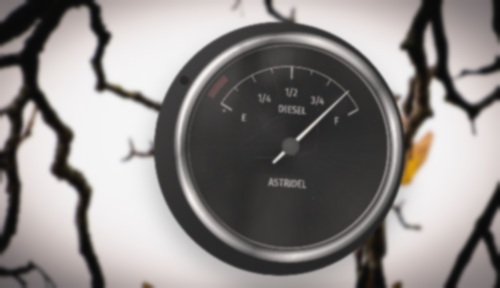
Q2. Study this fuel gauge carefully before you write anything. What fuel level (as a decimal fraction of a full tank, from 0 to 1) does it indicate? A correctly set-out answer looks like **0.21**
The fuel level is **0.875**
